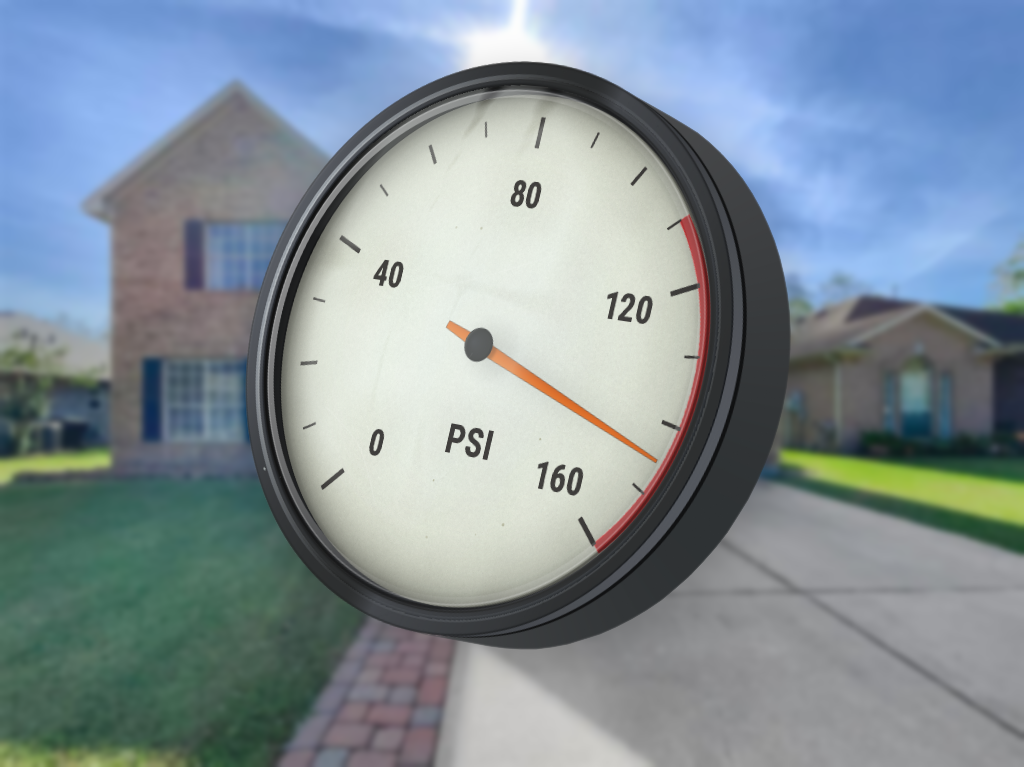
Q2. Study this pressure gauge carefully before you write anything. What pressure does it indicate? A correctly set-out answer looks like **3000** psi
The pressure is **145** psi
